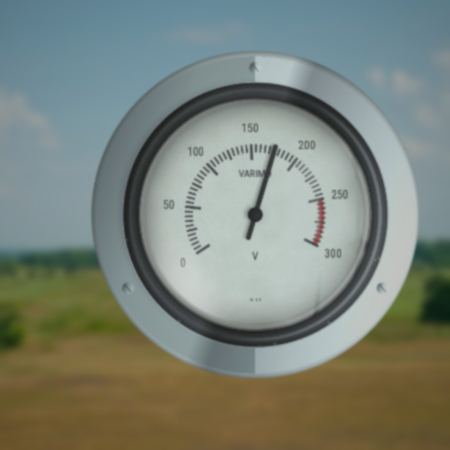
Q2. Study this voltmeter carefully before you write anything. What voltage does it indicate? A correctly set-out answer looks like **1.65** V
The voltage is **175** V
